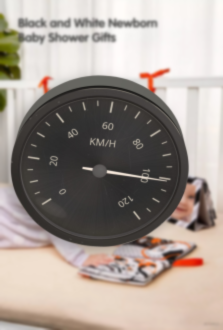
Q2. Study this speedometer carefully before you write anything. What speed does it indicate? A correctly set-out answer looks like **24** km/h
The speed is **100** km/h
